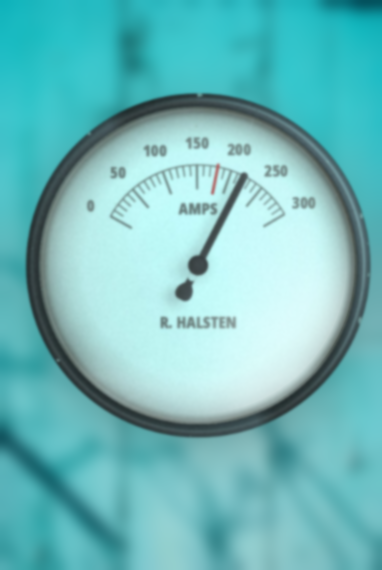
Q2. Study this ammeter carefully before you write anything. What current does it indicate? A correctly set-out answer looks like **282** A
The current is **220** A
